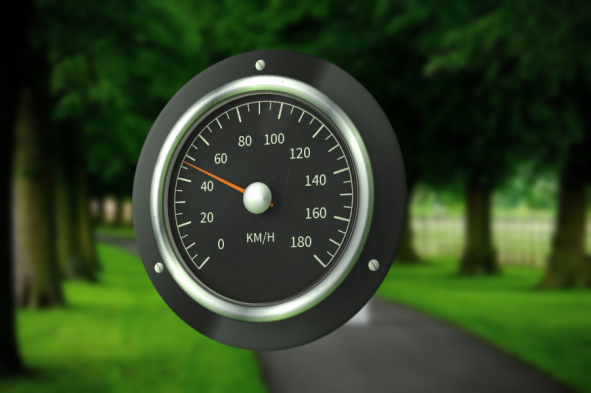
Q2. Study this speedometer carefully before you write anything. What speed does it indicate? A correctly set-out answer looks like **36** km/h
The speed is **47.5** km/h
